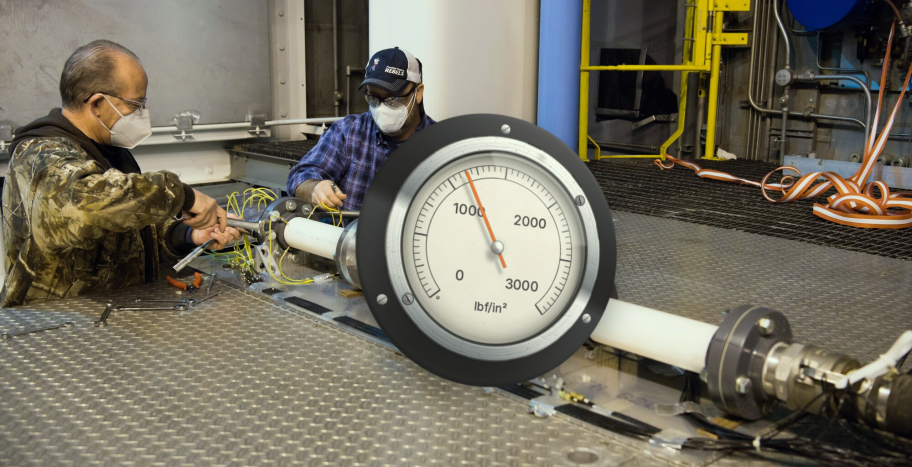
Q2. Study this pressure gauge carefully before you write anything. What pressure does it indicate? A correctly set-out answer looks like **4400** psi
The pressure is **1150** psi
